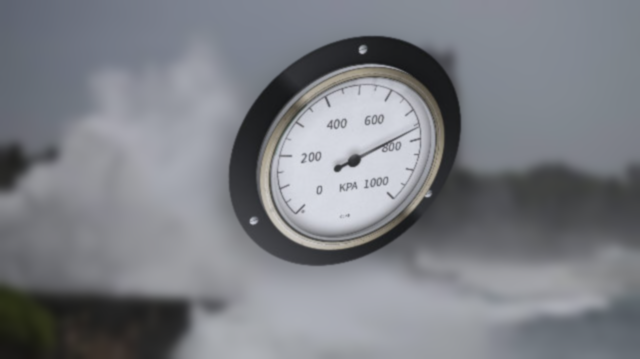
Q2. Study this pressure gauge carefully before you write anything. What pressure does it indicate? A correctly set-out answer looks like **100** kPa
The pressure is **750** kPa
